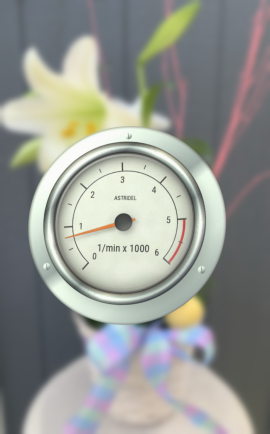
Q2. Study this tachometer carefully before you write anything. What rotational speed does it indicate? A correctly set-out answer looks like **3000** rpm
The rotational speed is **750** rpm
